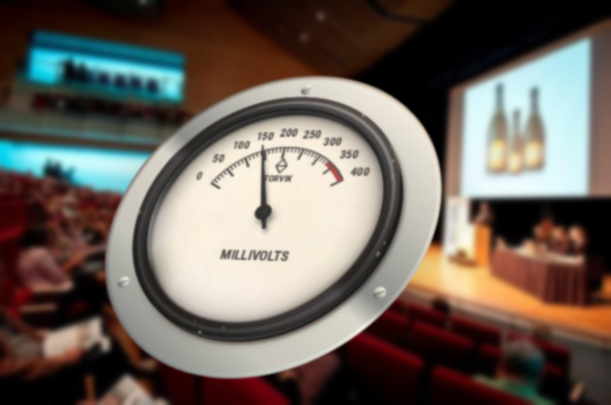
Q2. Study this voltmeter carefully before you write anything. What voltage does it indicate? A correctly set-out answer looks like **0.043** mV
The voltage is **150** mV
